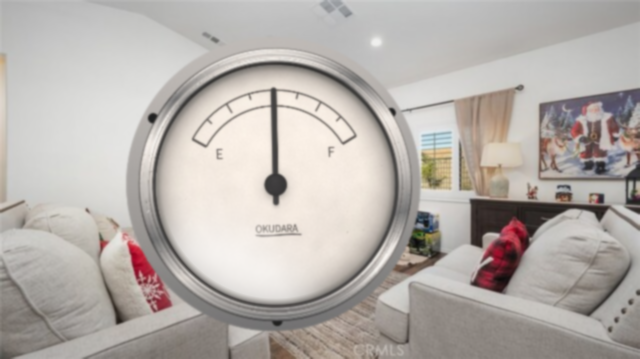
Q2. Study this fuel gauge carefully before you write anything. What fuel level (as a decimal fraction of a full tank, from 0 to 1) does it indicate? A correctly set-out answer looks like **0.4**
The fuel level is **0.5**
